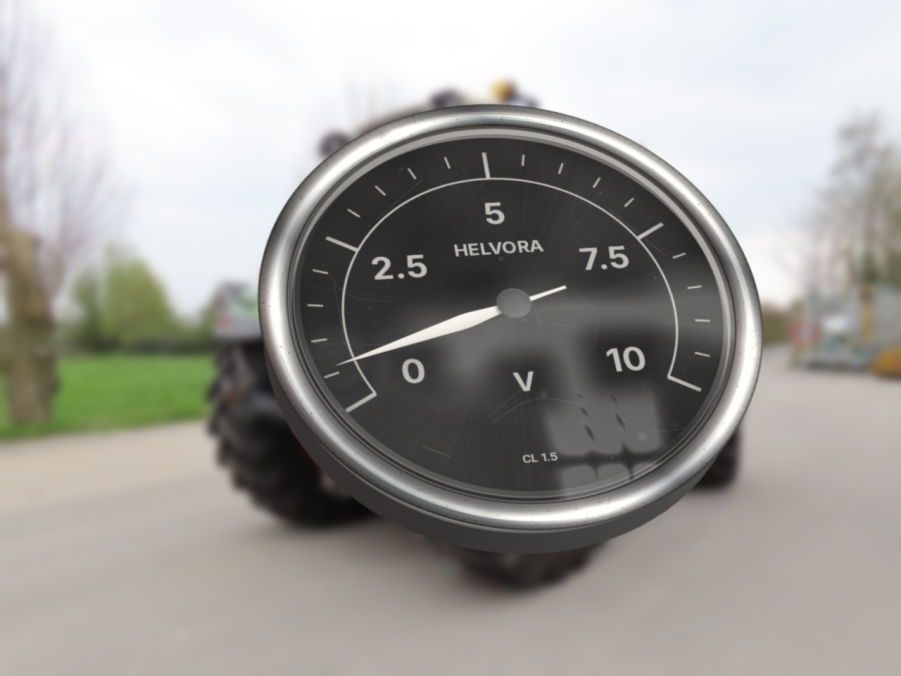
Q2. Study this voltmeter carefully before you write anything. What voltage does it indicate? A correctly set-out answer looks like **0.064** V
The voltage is **0.5** V
